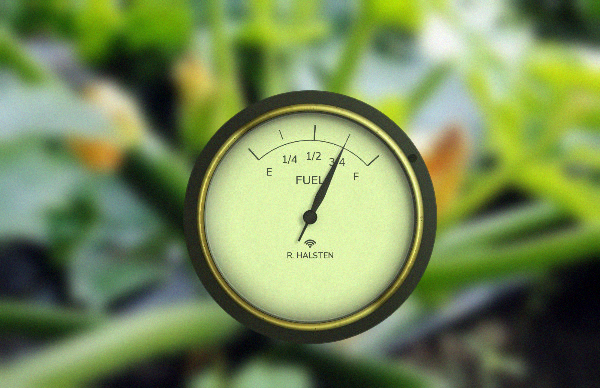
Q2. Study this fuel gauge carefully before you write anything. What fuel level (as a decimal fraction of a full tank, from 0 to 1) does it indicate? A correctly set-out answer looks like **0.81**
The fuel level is **0.75**
